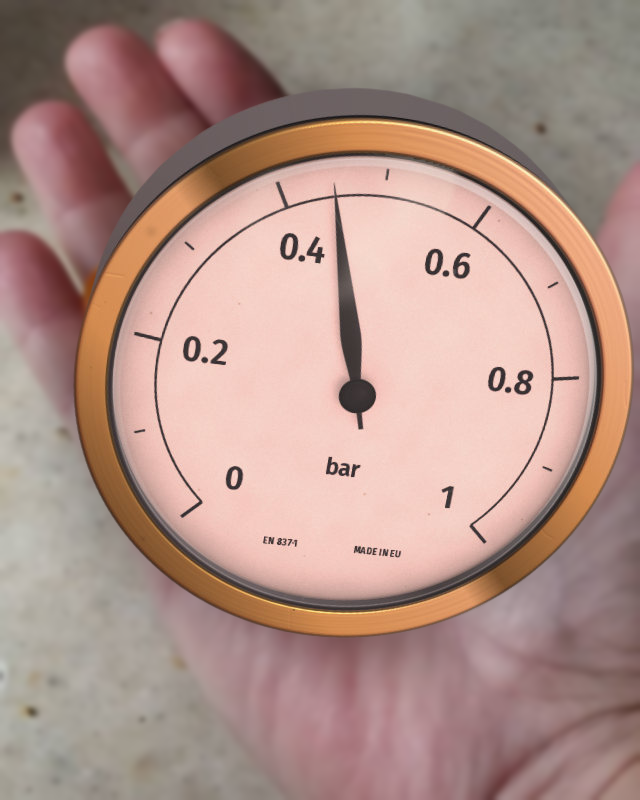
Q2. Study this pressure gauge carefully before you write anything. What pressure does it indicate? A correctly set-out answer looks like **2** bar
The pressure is **0.45** bar
